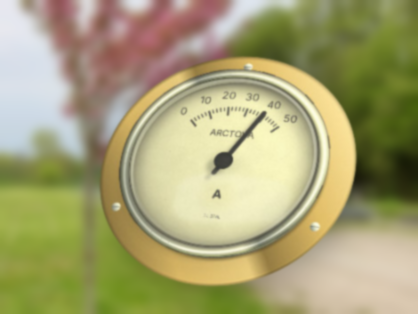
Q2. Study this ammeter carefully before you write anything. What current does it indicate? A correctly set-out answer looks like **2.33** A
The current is **40** A
